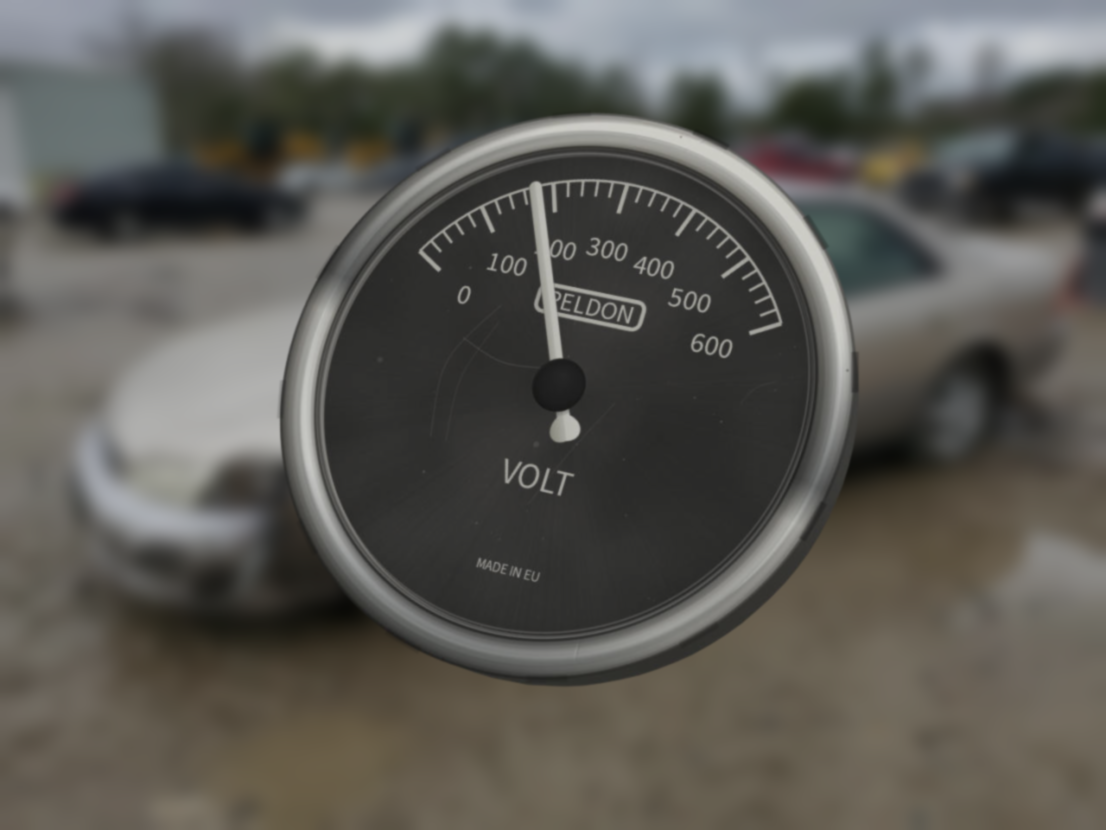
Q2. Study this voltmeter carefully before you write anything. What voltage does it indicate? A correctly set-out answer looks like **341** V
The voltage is **180** V
